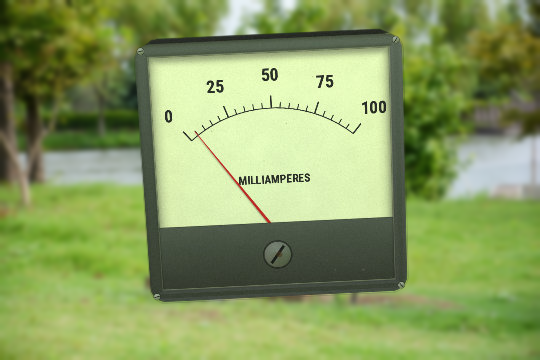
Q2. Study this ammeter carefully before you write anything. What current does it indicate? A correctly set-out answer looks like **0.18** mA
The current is **5** mA
